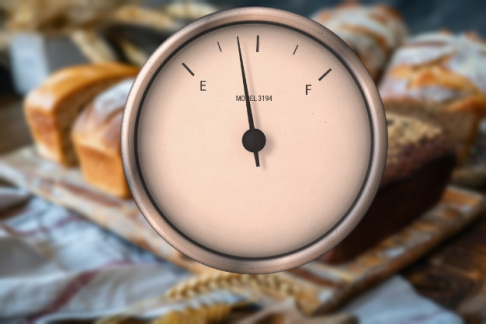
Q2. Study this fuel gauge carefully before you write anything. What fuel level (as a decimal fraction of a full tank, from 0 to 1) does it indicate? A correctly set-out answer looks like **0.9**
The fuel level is **0.375**
